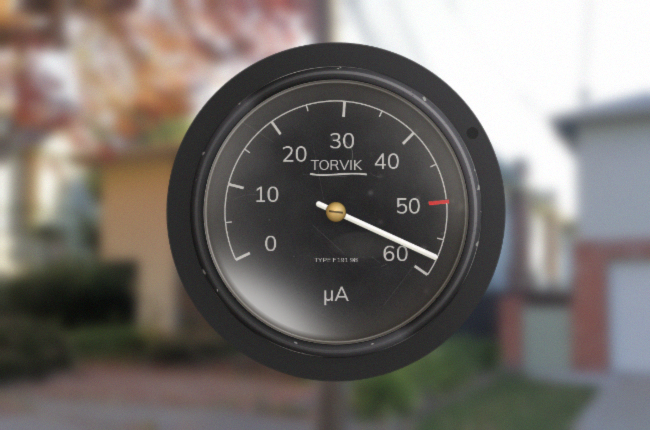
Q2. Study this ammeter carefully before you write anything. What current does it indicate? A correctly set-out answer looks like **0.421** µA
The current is **57.5** µA
